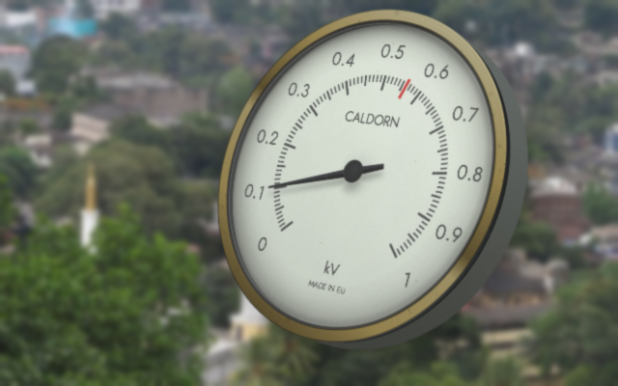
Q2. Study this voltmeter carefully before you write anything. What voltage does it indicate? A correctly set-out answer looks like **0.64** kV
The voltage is **0.1** kV
